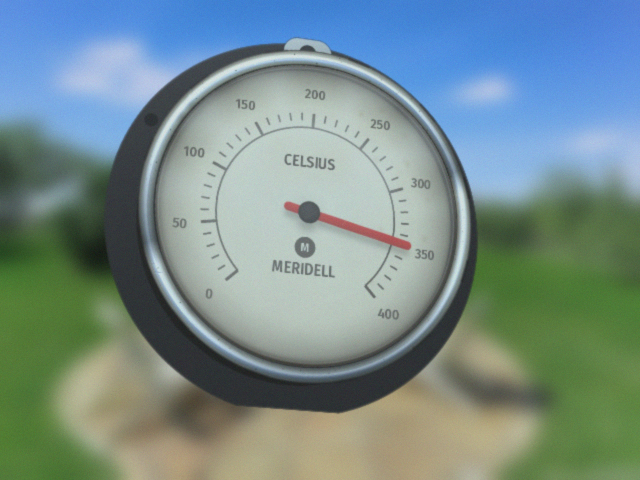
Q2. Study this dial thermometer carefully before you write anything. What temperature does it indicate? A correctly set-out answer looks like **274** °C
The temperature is **350** °C
